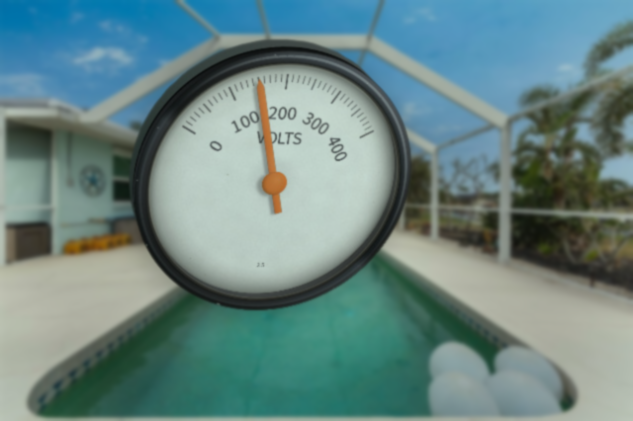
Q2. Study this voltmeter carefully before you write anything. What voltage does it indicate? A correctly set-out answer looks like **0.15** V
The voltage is **150** V
